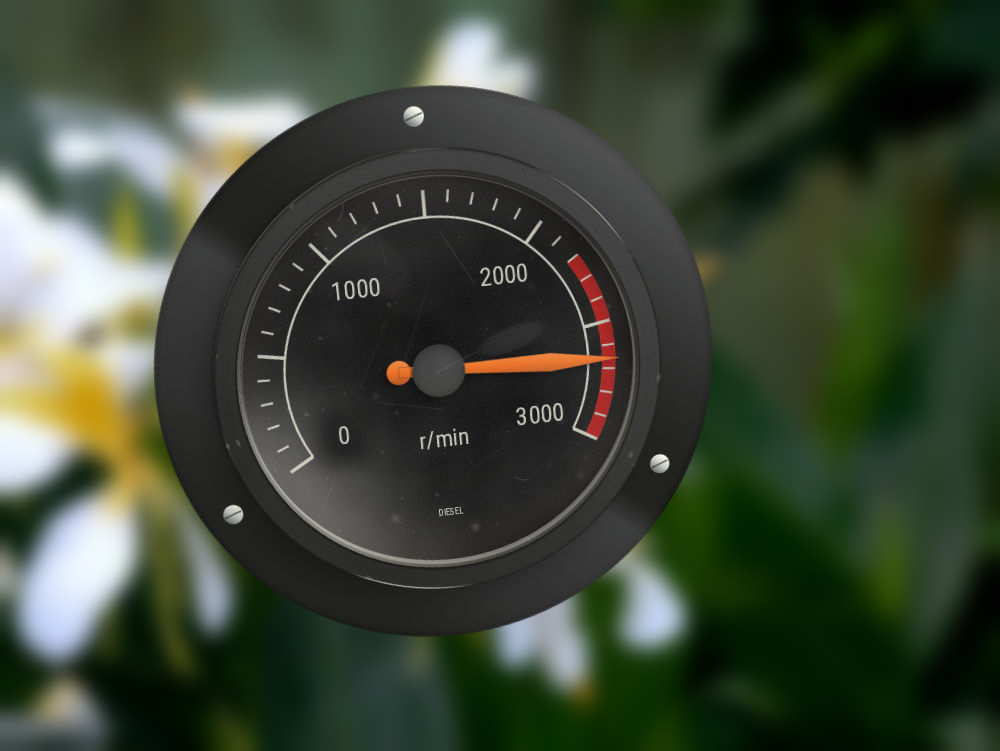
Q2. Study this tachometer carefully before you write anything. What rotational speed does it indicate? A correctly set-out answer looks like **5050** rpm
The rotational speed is **2650** rpm
